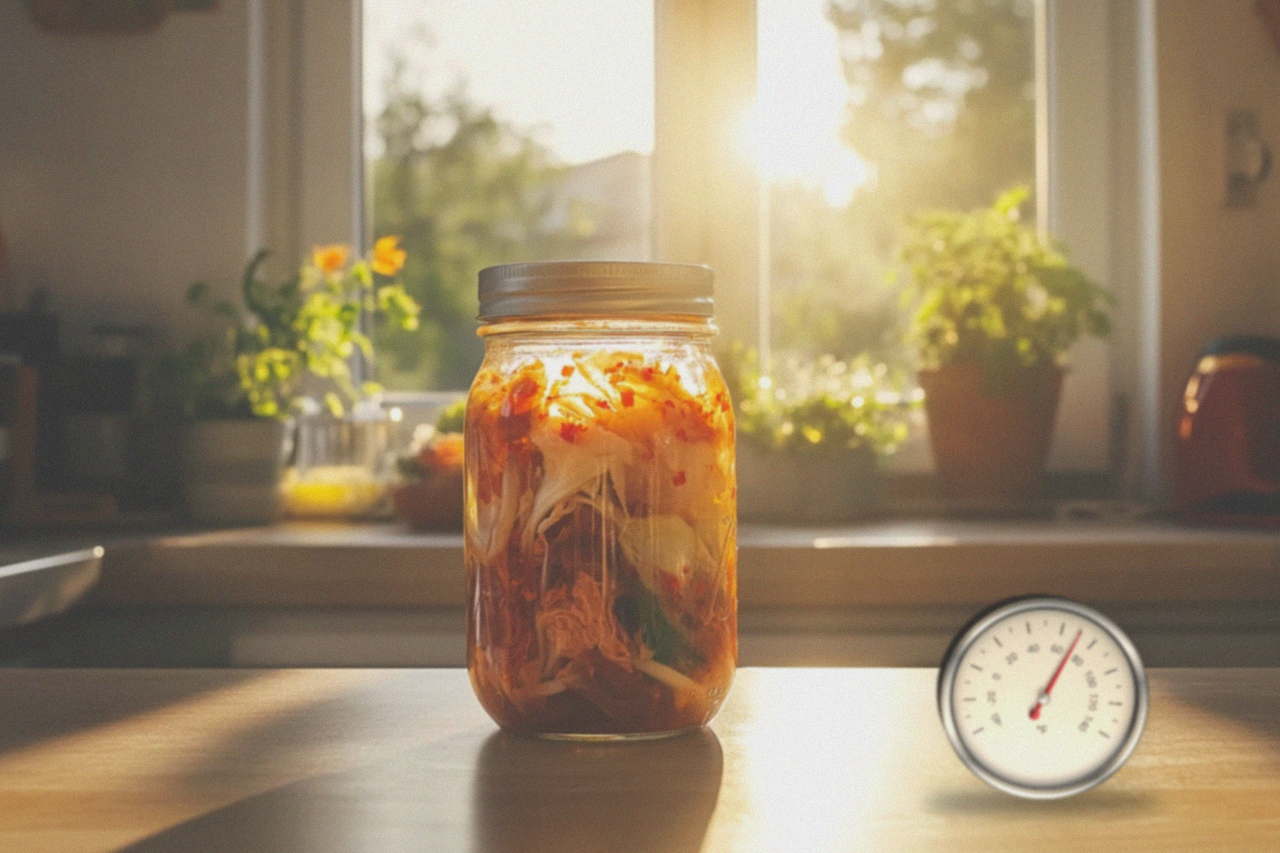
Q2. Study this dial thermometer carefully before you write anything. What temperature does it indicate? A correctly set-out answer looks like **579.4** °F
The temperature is **70** °F
